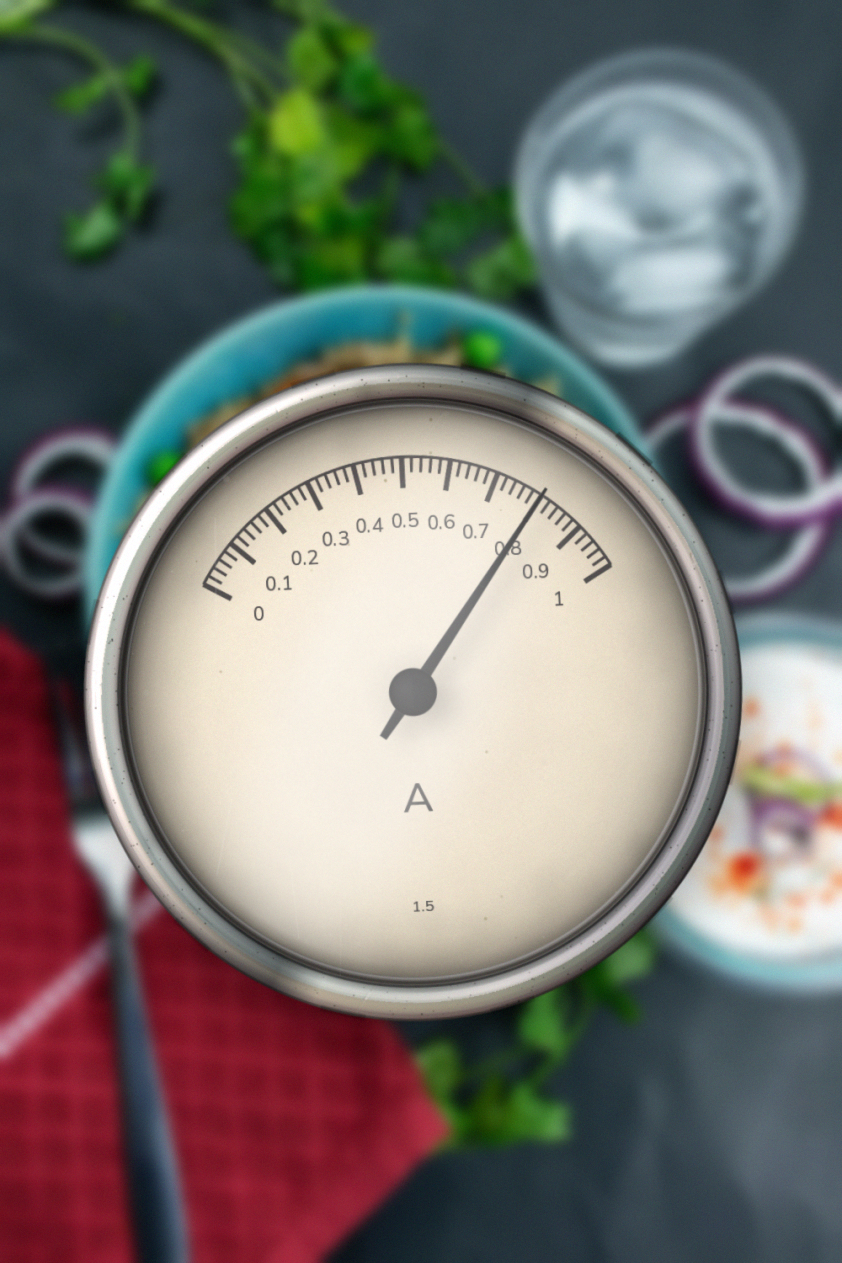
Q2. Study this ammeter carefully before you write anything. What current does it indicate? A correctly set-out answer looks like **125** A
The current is **0.8** A
